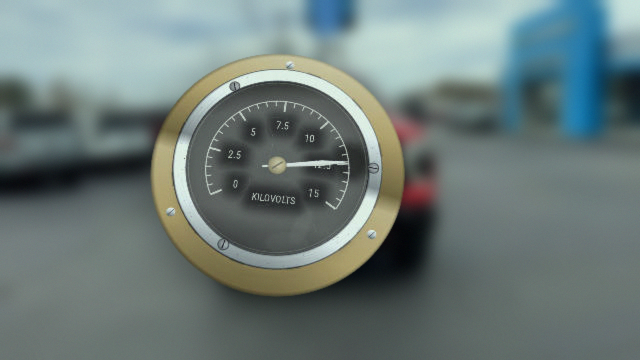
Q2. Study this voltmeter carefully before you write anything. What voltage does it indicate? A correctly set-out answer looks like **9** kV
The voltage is **12.5** kV
